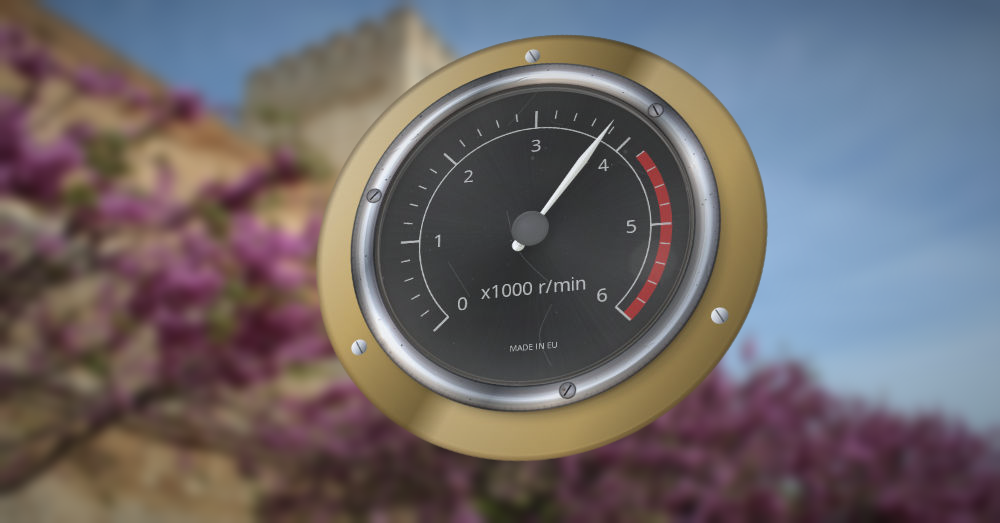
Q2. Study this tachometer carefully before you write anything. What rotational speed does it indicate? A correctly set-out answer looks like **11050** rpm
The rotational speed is **3800** rpm
